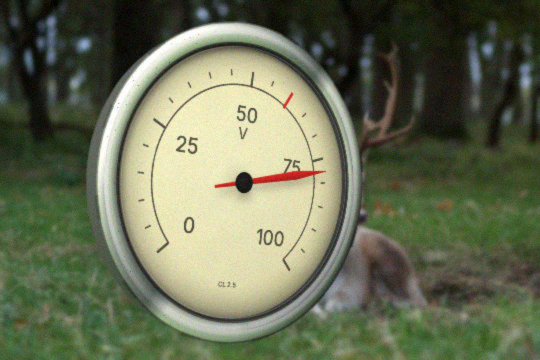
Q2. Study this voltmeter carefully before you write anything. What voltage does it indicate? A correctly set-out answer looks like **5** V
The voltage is **77.5** V
